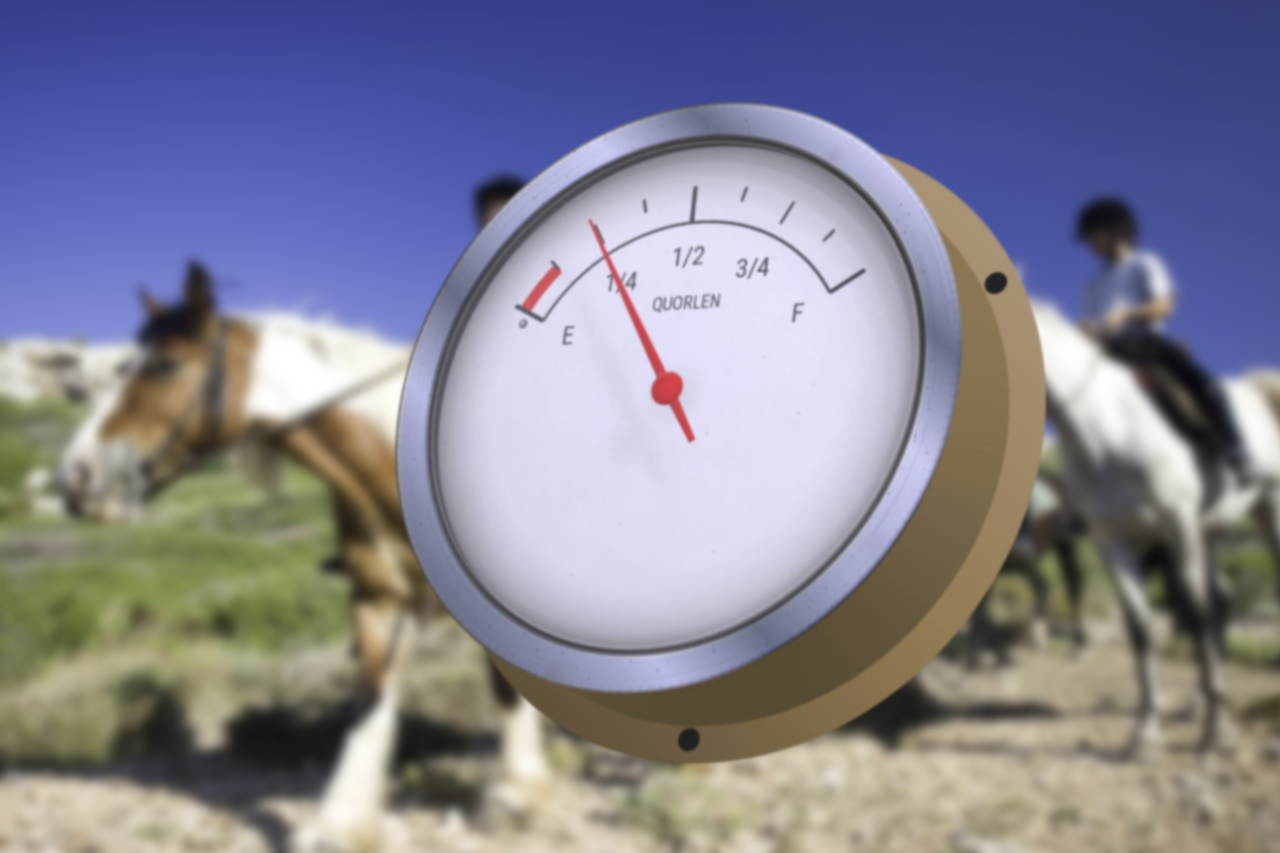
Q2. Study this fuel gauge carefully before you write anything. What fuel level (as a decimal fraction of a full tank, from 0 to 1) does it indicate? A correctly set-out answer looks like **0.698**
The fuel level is **0.25**
